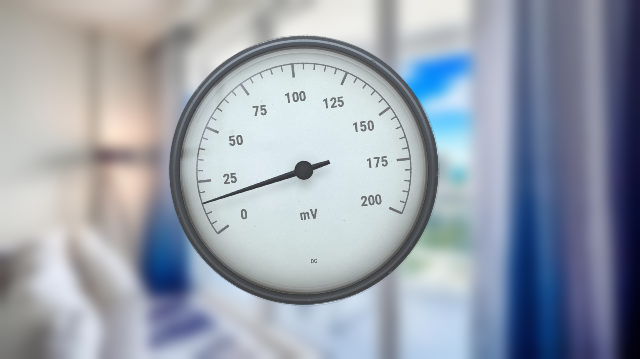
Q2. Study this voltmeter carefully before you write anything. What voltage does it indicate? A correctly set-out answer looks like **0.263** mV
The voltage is **15** mV
